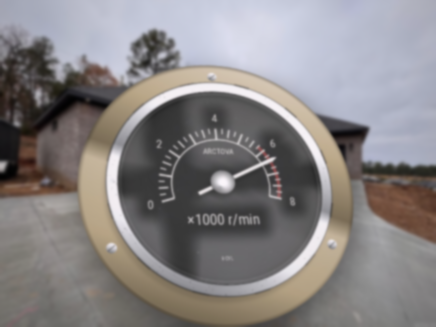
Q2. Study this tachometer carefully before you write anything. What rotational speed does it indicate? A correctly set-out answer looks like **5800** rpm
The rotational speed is **6500** rpm
